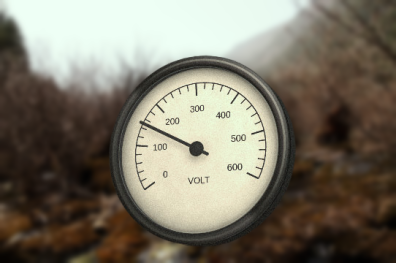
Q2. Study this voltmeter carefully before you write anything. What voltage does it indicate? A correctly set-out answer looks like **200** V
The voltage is **150** V
